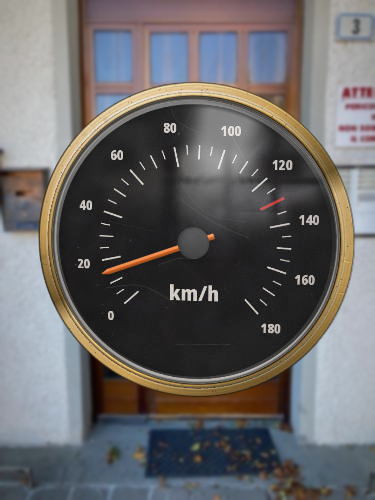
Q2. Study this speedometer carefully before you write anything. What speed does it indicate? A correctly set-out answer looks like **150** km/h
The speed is **15** km/h
